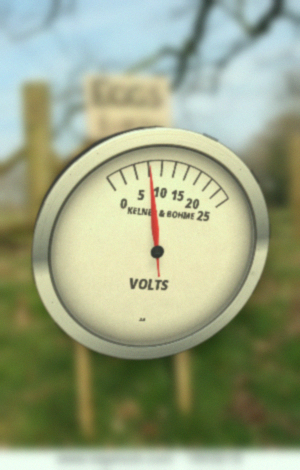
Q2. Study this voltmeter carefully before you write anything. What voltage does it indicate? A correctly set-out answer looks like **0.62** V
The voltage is **7.5** V
